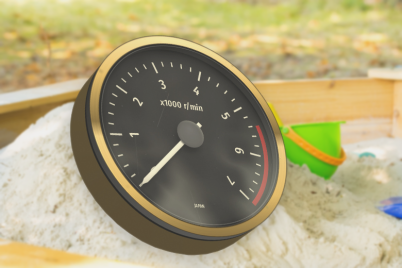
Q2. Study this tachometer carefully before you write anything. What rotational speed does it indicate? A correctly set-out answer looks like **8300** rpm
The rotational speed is **0** rpm
